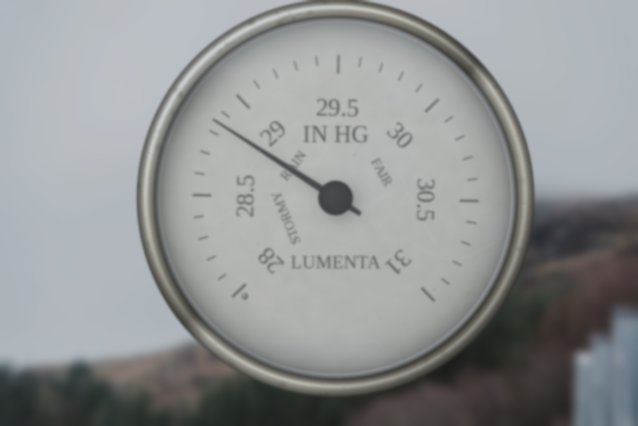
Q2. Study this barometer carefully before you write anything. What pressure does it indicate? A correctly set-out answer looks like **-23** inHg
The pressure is **28.85** inHg
